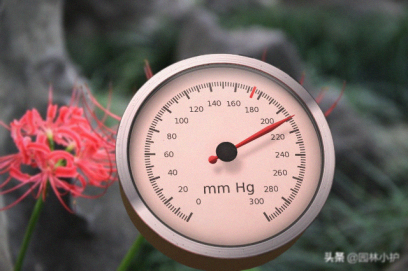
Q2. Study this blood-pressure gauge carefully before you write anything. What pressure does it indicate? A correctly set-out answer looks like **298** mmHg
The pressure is **210** mmHg
